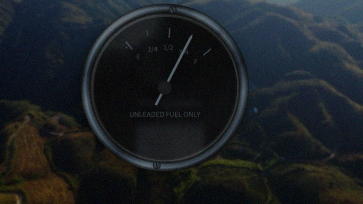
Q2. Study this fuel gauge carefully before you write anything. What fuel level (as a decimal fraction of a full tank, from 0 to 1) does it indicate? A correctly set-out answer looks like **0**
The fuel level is **0.75**
